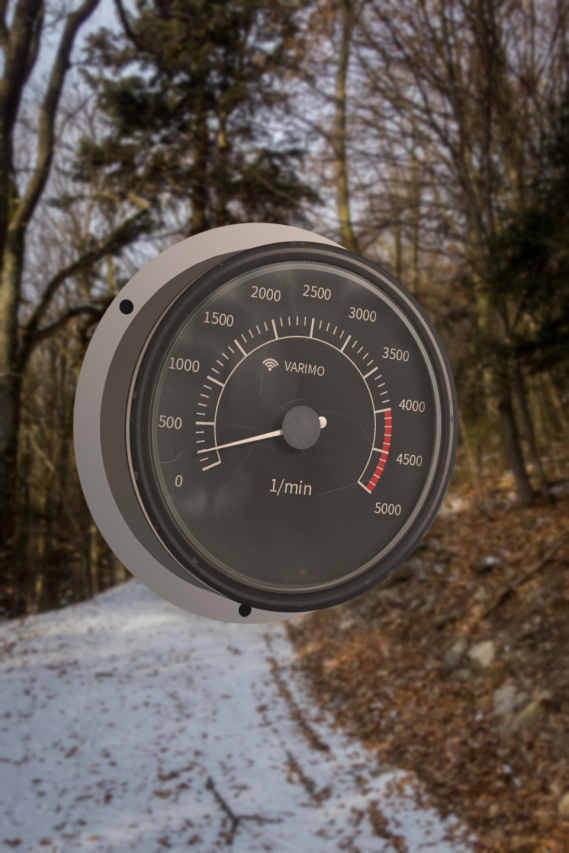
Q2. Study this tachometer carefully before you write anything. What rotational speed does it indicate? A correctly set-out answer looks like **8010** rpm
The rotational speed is **200** rpm
